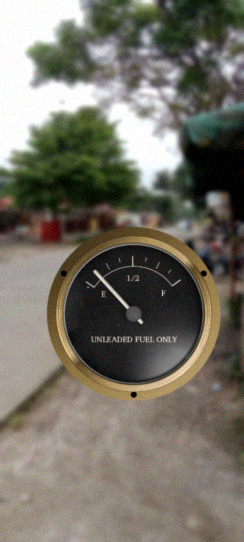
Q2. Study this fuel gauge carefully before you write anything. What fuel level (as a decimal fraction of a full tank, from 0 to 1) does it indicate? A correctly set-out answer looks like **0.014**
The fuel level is **0.125**
